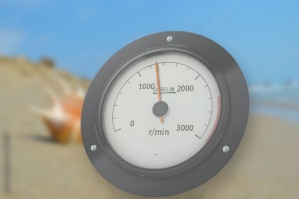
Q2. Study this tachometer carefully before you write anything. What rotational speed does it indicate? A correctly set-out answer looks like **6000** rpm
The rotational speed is **1300** rpm
